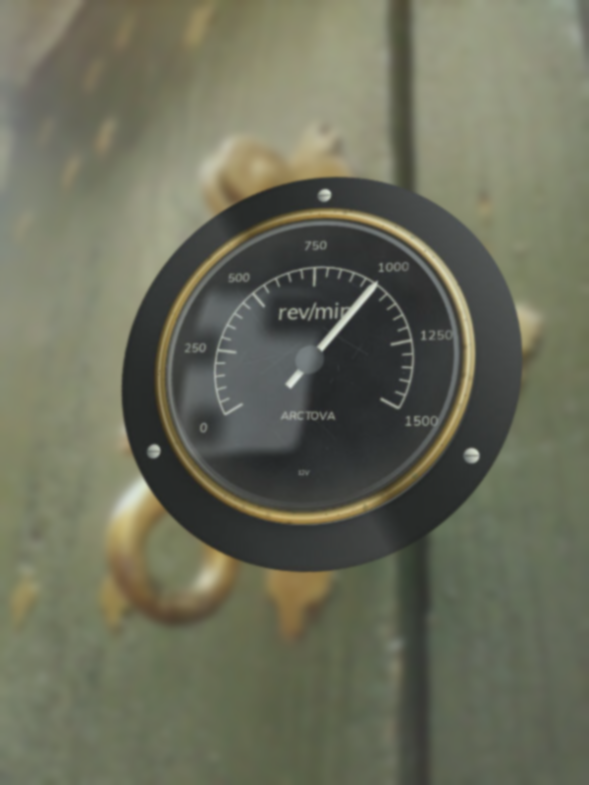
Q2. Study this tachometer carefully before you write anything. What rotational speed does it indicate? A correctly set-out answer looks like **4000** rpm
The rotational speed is **1000** rpm
